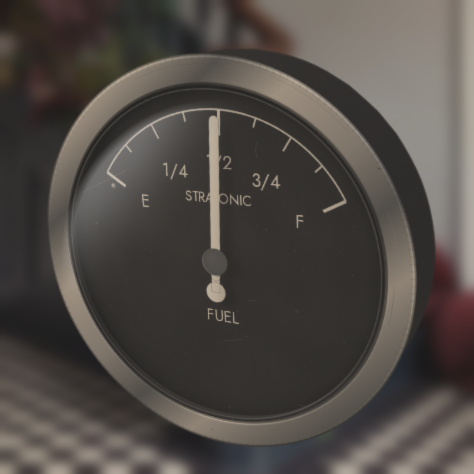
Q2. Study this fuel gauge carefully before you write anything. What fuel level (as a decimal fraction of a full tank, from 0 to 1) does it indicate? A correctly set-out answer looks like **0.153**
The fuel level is **0.5**
